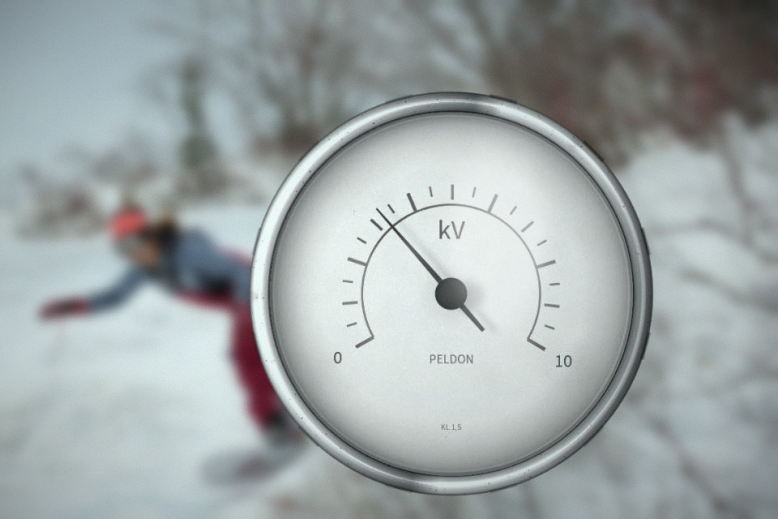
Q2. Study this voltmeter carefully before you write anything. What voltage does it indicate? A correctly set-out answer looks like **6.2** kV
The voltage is **3.25** kV
